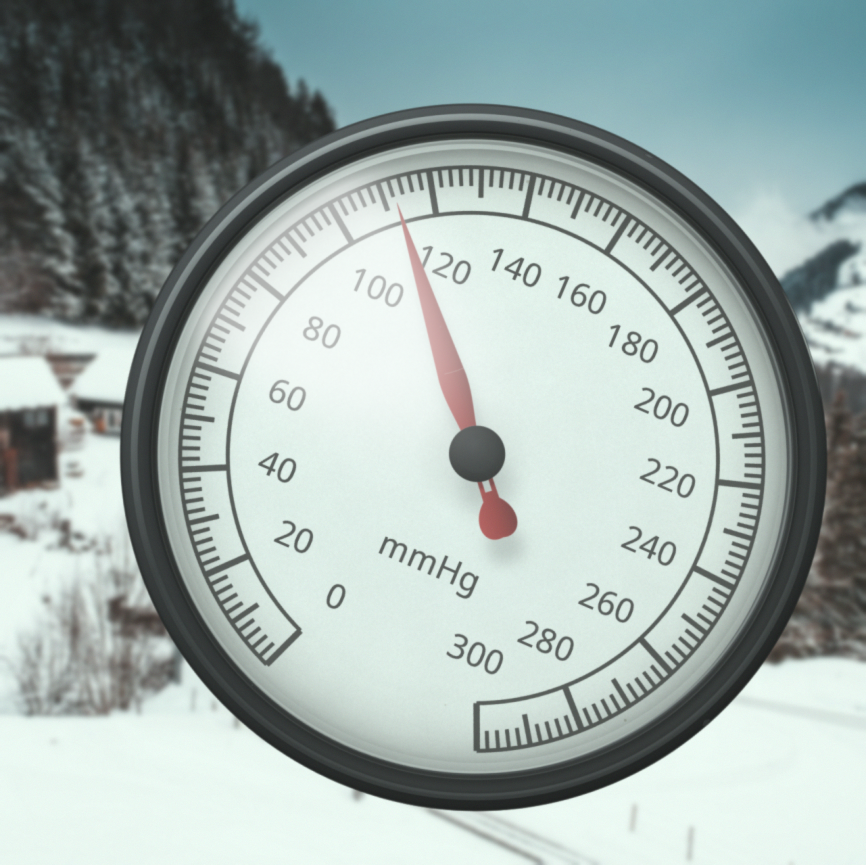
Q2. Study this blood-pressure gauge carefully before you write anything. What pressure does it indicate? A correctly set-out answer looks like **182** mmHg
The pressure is **112** mmHg
